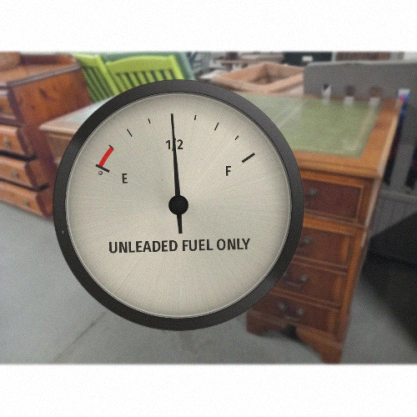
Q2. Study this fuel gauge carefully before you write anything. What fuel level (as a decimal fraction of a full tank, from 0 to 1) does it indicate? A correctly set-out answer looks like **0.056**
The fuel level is **0.5**
